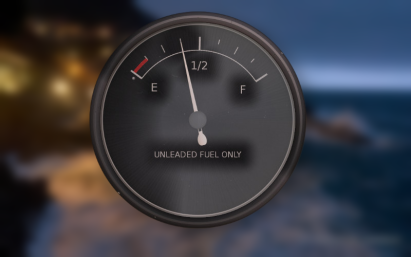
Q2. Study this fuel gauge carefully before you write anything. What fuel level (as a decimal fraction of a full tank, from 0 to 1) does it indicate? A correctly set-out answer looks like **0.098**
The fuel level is **0.375**
